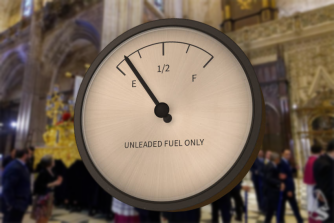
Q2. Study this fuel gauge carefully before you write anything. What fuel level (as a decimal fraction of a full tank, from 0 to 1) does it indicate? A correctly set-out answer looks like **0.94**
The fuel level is **0.125**
